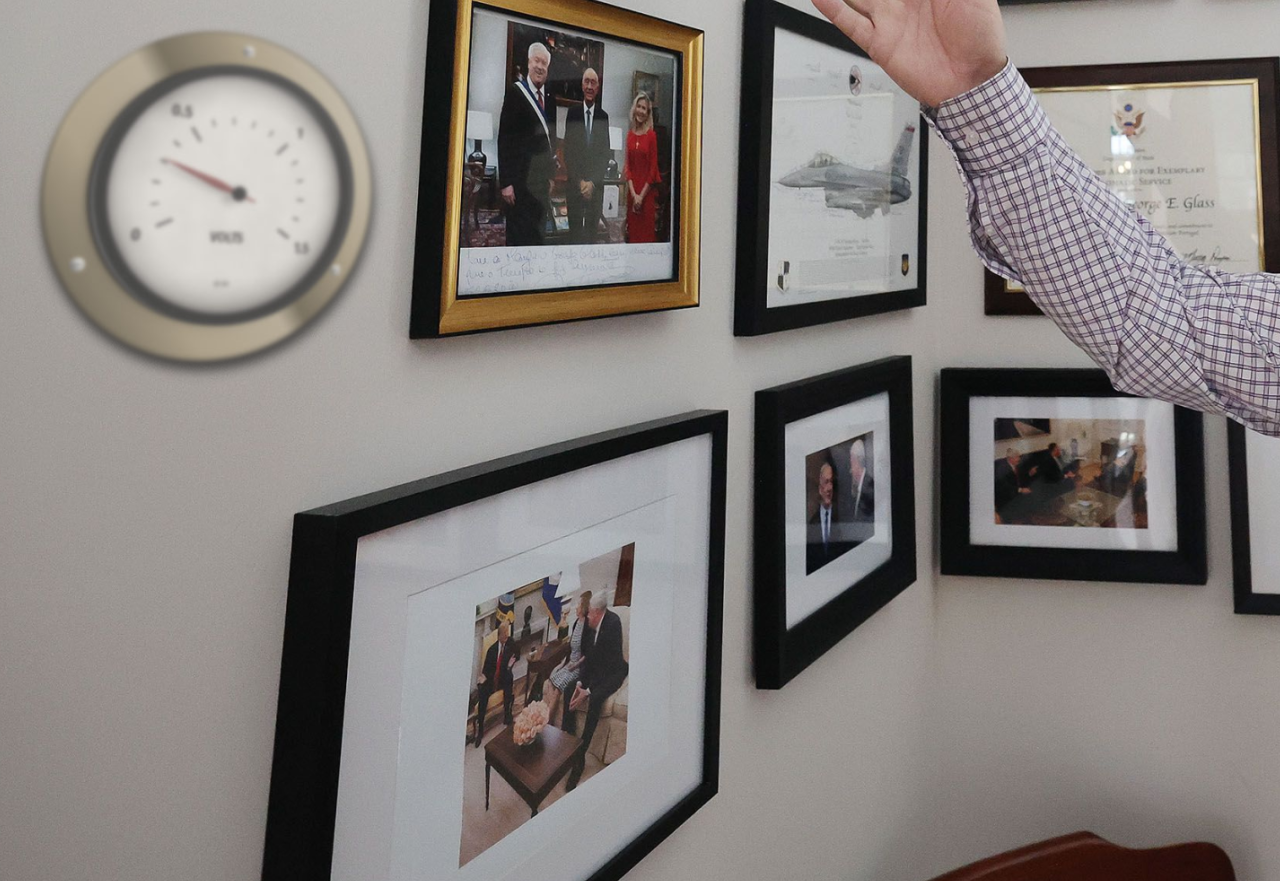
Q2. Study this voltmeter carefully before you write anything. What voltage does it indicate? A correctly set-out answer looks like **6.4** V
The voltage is **0.3** V
